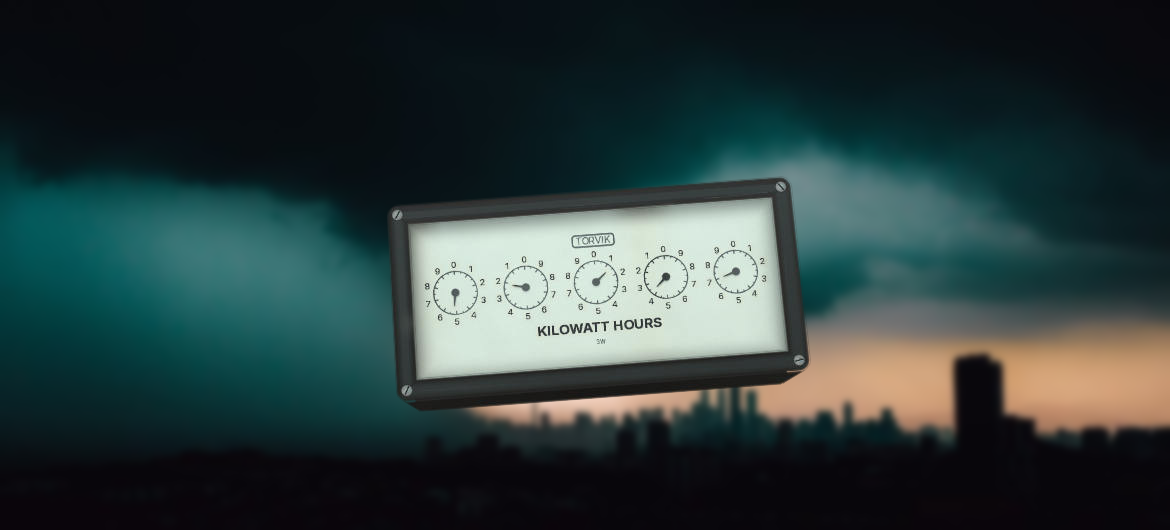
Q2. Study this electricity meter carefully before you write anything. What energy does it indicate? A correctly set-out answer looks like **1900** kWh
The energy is **52137** kWh
